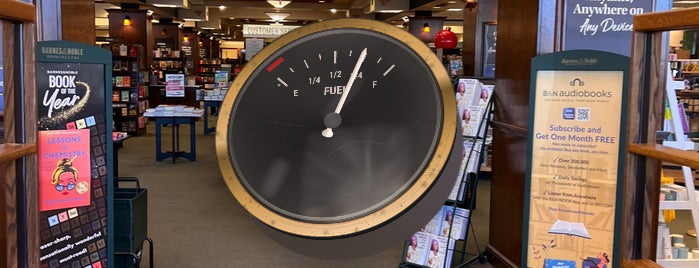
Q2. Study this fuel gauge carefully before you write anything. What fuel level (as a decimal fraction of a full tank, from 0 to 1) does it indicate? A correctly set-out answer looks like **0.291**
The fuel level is **0.75**
